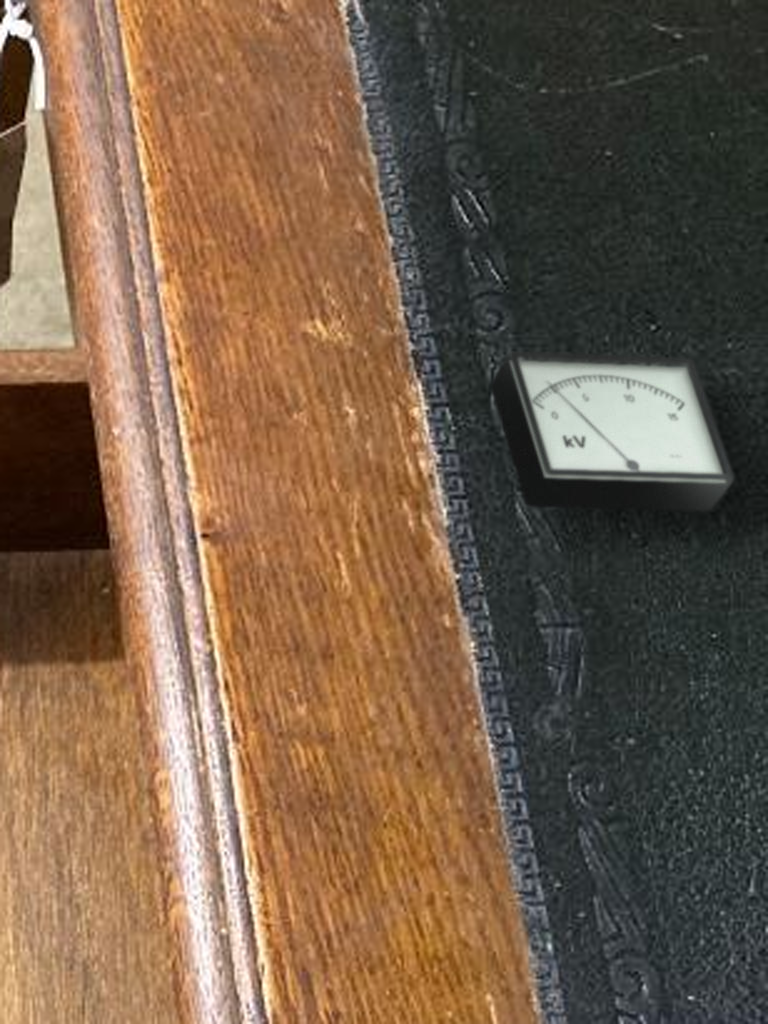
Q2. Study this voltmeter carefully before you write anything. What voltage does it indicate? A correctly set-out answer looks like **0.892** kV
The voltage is **2.5** kV
